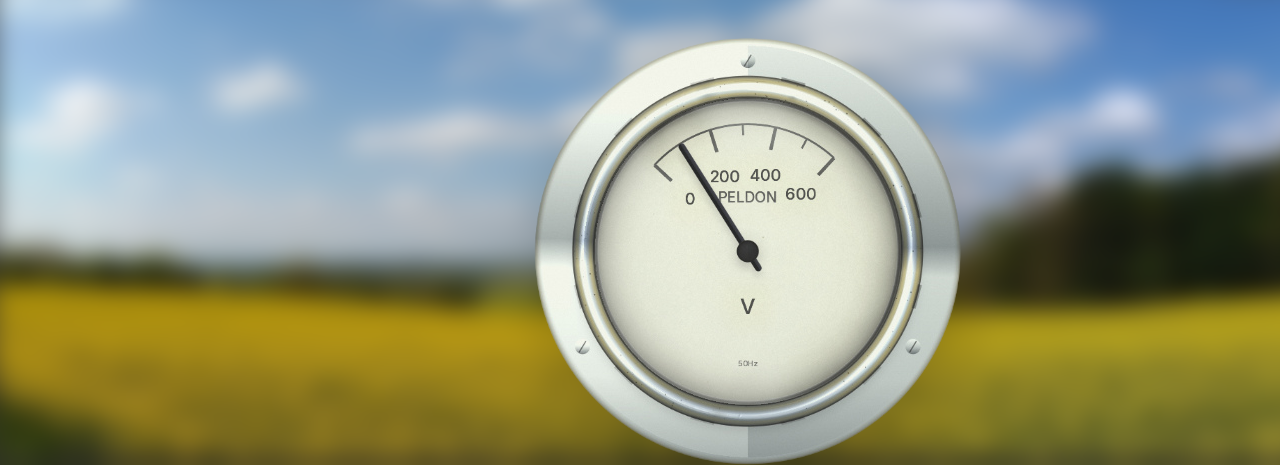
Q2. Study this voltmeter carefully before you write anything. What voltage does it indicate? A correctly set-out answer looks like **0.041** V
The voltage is **100** V
